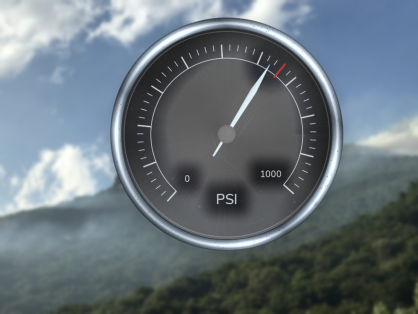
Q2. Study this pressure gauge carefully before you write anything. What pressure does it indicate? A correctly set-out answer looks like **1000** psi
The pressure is **630** psi
